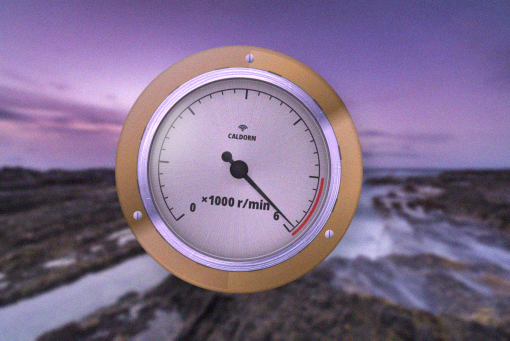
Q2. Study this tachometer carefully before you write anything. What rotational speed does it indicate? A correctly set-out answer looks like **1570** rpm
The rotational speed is **5900** rpm
